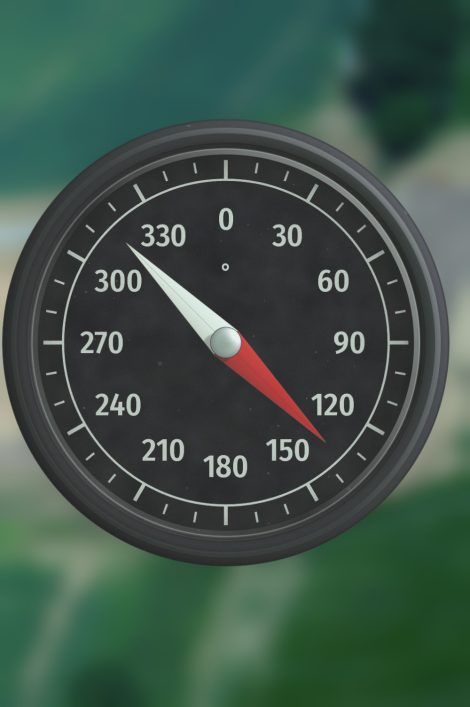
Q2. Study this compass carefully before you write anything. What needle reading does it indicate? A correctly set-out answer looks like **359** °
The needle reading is **135** °
